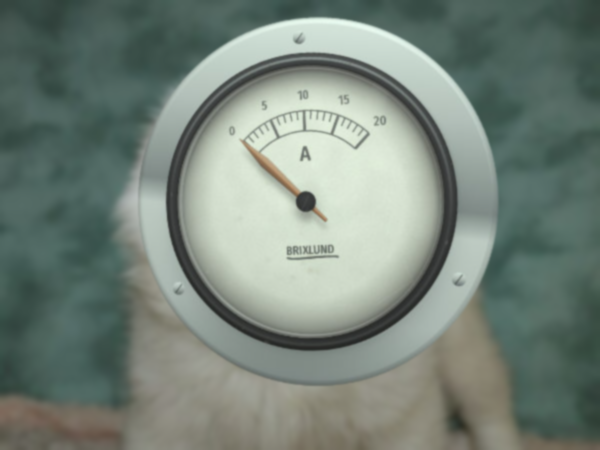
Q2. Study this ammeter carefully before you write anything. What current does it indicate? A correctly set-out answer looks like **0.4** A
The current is **0** A
